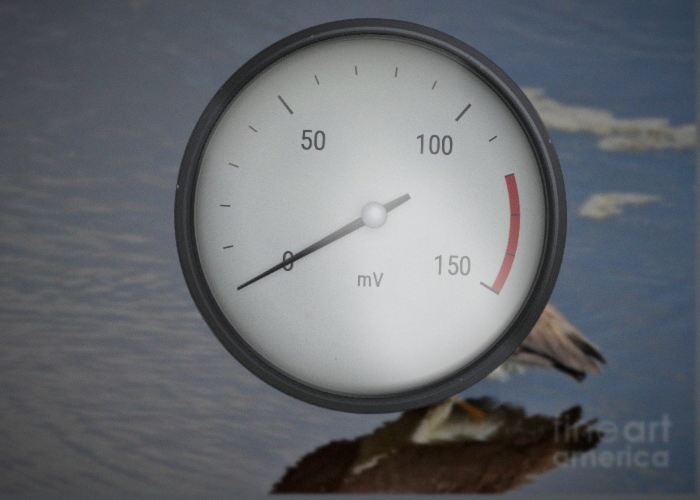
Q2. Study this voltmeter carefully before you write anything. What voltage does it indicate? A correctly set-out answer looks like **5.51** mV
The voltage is **0** mV
